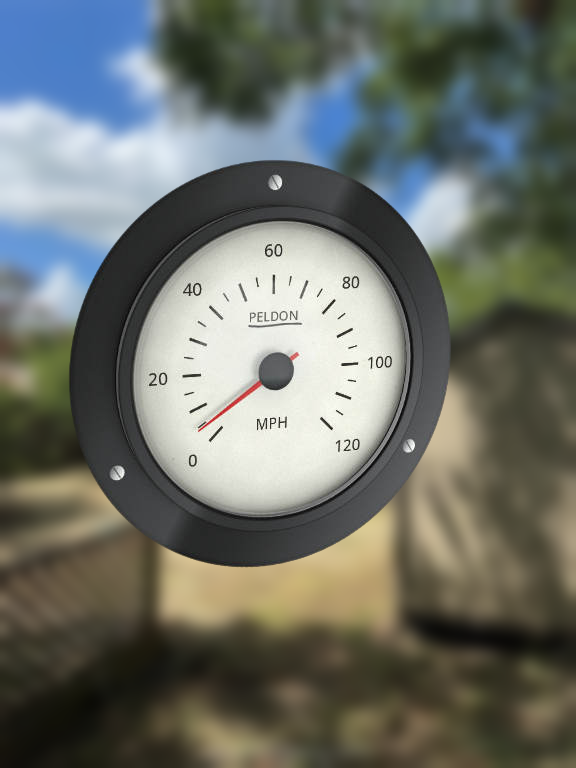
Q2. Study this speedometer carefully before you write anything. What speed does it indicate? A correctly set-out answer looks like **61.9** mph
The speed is **5** mph
